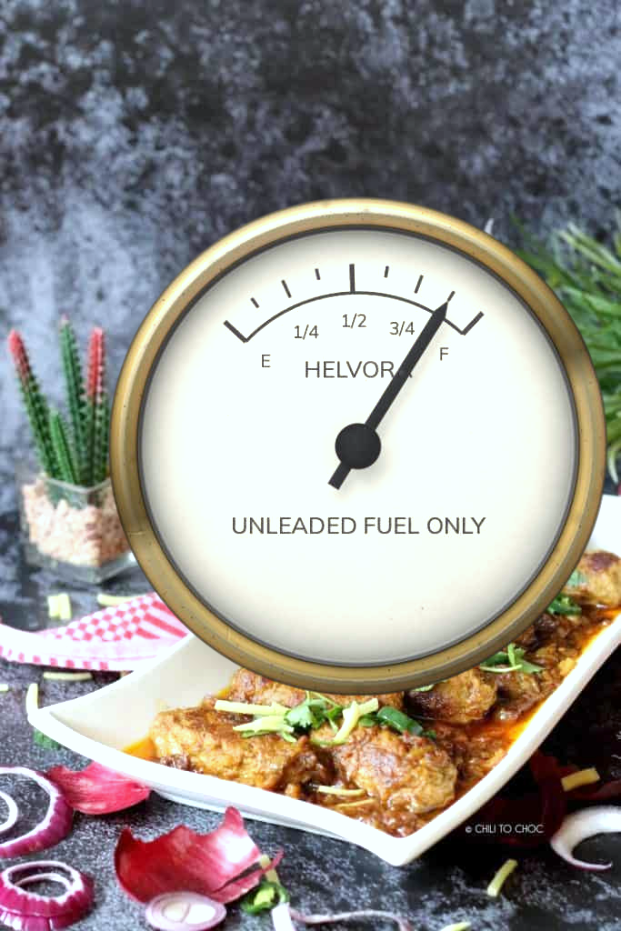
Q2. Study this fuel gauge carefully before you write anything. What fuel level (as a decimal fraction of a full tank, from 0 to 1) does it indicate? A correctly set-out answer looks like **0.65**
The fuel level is **0.875**
